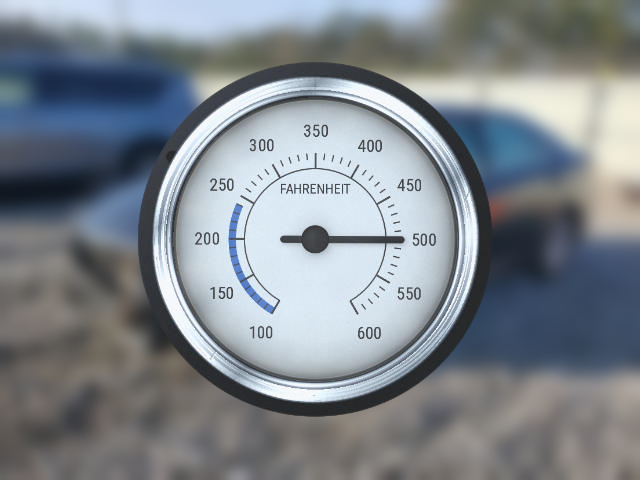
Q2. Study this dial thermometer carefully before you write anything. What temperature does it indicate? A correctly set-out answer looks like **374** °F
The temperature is **500** °F
